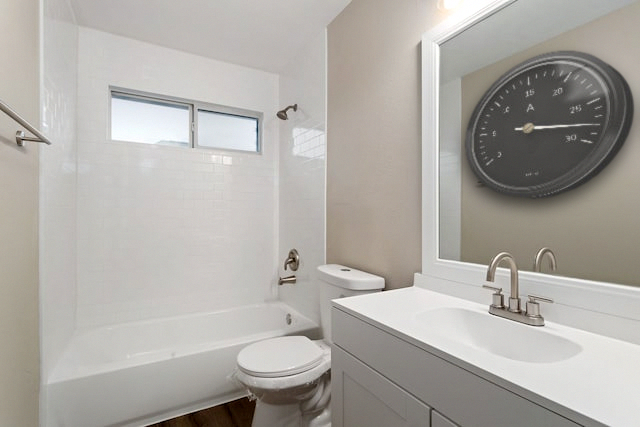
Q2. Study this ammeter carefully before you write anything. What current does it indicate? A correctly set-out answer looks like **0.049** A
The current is **28** A
